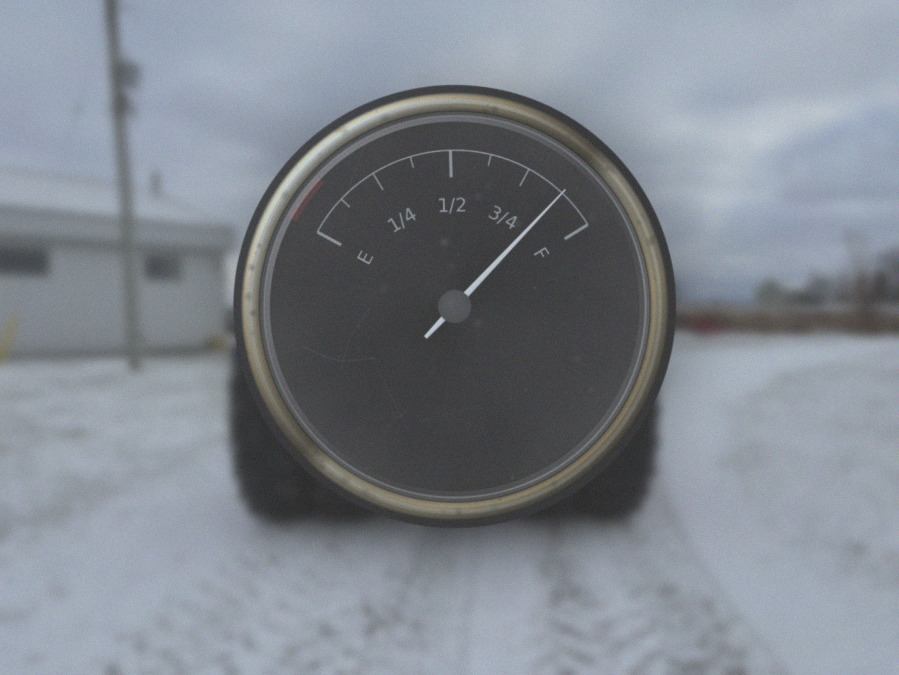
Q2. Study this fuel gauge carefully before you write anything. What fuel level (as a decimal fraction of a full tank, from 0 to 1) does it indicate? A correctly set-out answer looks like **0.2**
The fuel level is **0.875**
